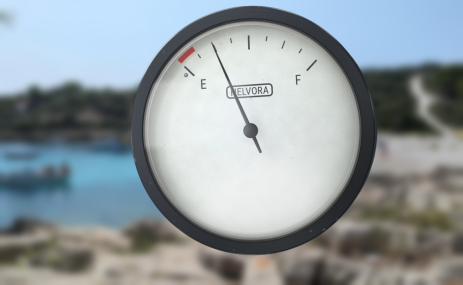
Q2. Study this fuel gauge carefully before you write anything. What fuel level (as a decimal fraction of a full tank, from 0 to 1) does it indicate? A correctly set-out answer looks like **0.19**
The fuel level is **0.25**
